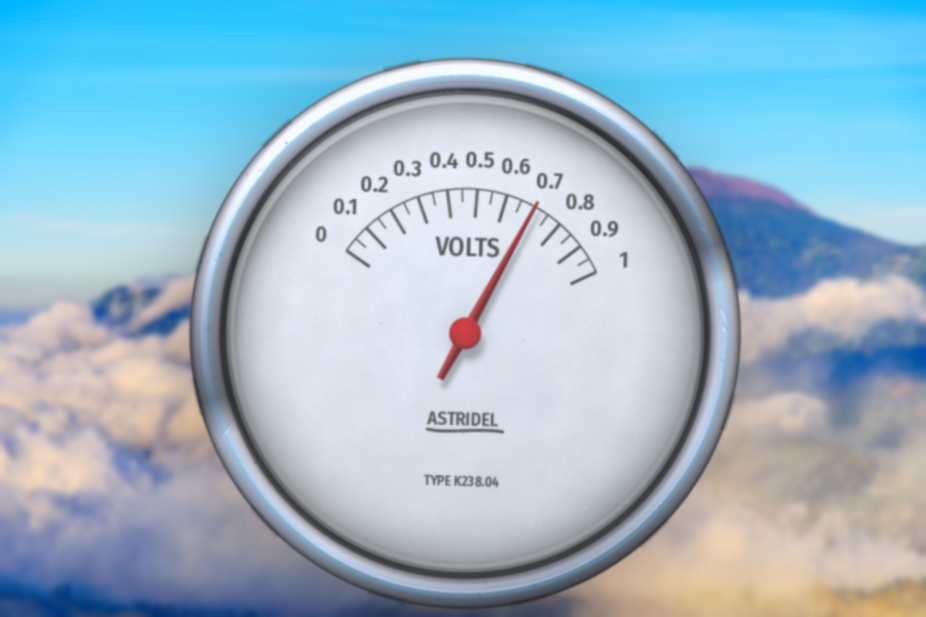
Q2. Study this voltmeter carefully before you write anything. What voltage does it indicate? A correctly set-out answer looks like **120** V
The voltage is **0.7** V
